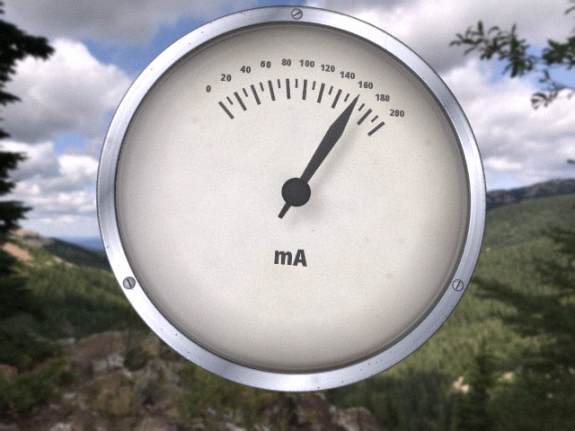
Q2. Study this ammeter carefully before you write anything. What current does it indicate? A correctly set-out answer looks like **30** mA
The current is **160** mA
